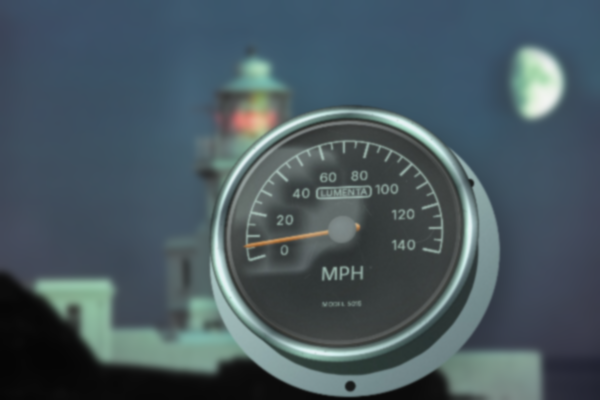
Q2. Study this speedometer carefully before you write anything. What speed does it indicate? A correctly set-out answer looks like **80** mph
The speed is **5** mph
